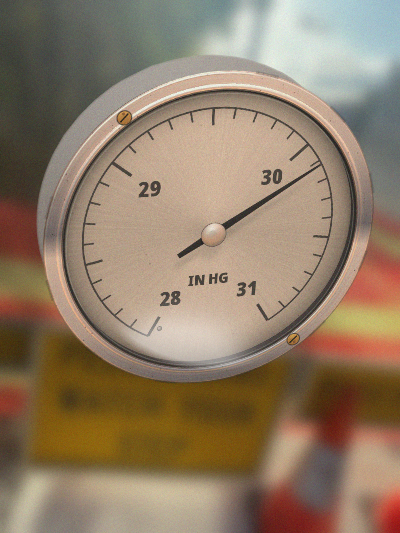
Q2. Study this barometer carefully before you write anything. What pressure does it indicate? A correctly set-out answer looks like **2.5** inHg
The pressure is **30.1** inHg
